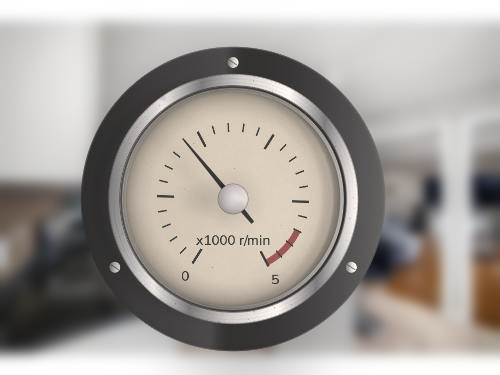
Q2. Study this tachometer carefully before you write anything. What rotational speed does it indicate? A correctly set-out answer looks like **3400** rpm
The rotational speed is **1800** rpm
